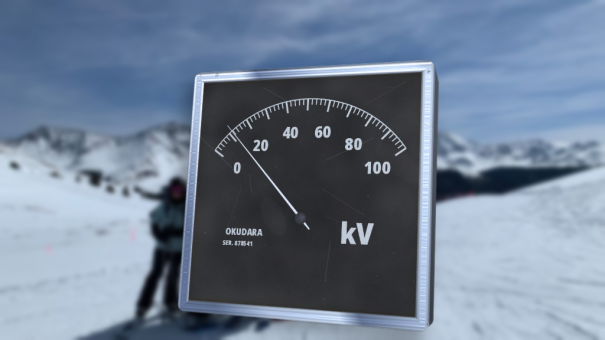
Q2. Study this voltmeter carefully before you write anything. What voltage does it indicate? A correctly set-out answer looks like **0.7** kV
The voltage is **12** kV
